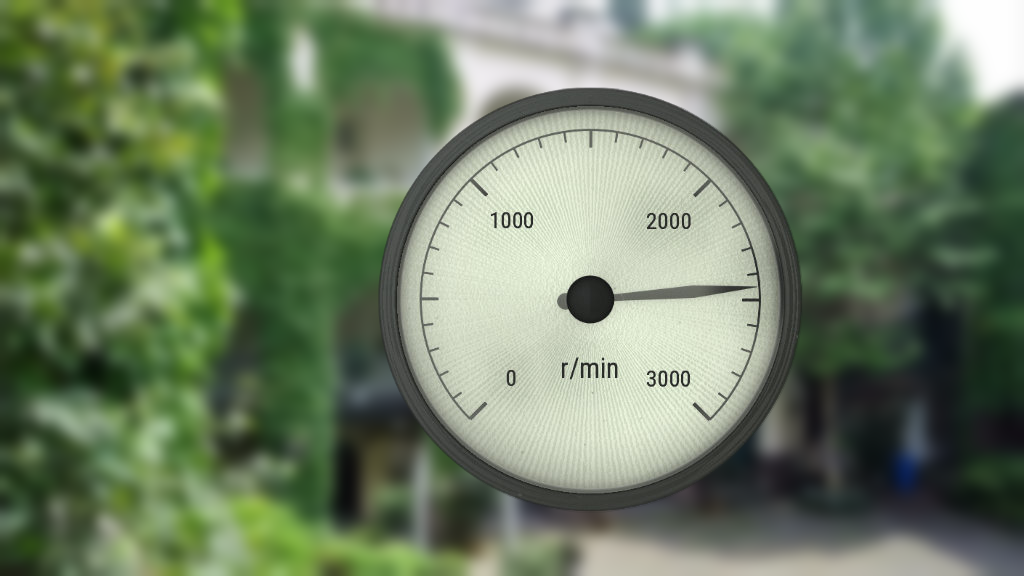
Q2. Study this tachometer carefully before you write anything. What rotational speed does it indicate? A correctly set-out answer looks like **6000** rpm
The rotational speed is **2450** rpm
